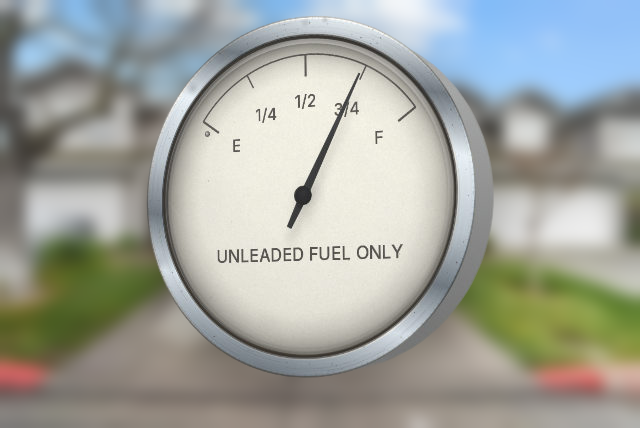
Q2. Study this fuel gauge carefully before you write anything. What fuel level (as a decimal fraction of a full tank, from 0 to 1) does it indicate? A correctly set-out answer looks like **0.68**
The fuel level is **0.75**
